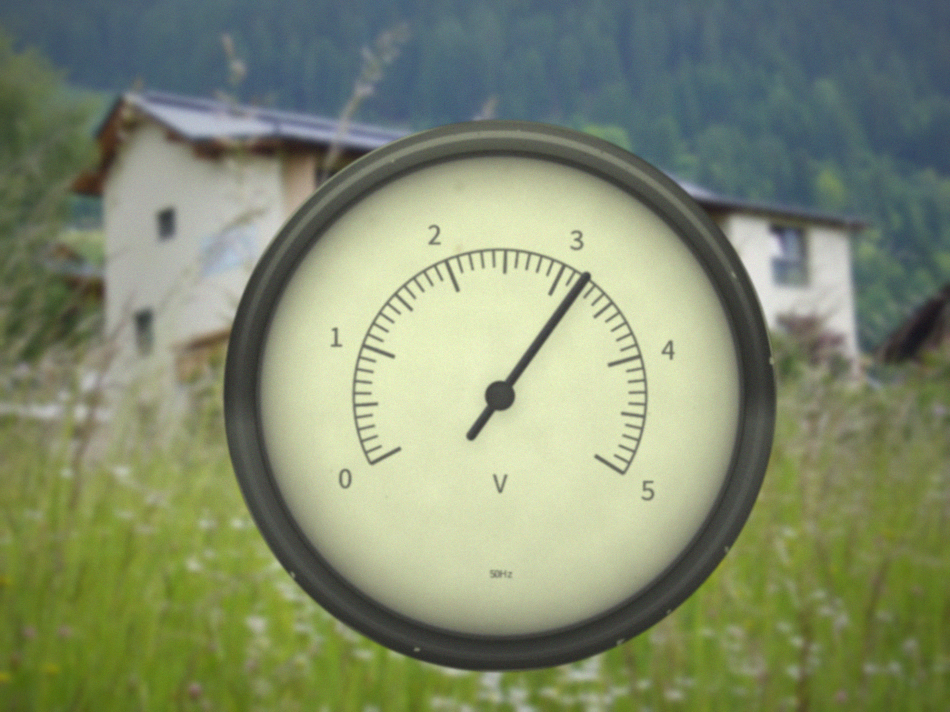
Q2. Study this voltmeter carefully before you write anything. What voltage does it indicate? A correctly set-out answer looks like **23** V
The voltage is **3.2** V
